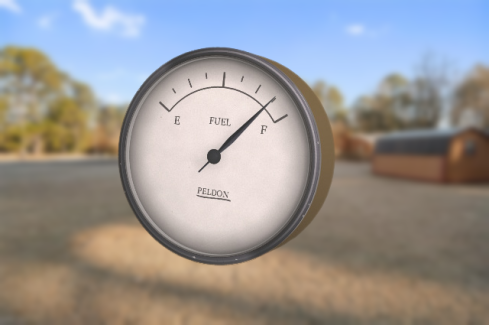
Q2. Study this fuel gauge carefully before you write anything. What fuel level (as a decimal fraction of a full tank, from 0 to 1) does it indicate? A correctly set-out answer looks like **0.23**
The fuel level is **0.875**
